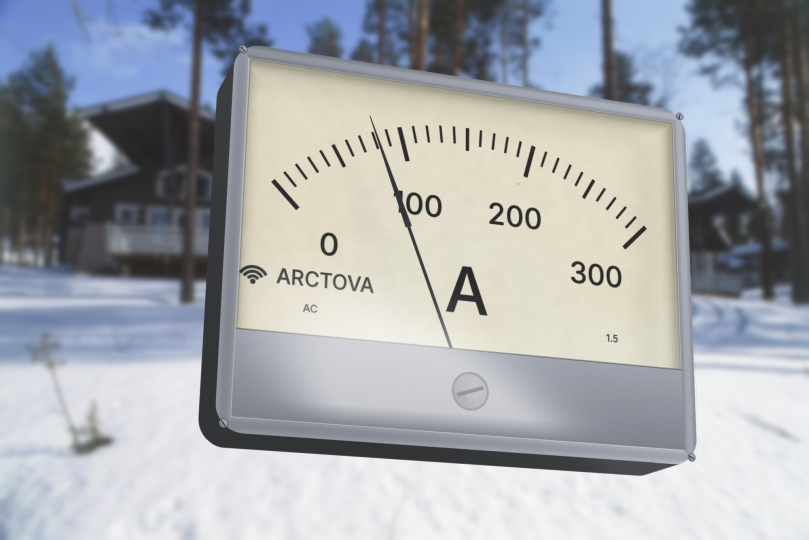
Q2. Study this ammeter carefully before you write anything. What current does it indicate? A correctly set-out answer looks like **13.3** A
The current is **80** A
